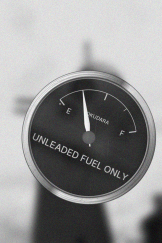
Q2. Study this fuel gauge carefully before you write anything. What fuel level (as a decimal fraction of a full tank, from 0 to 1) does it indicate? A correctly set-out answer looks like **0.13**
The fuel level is **0.25**
